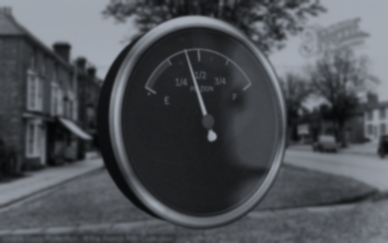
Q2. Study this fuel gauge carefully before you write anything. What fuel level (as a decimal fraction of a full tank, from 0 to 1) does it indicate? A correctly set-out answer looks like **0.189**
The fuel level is **0.375**
